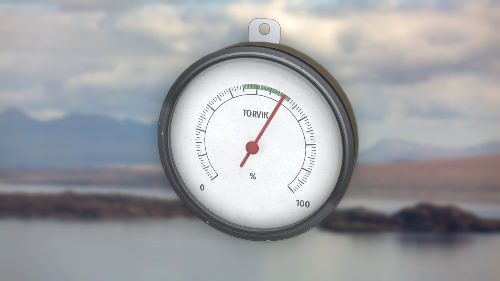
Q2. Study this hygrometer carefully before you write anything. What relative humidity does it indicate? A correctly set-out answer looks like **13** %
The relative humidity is **60** %
